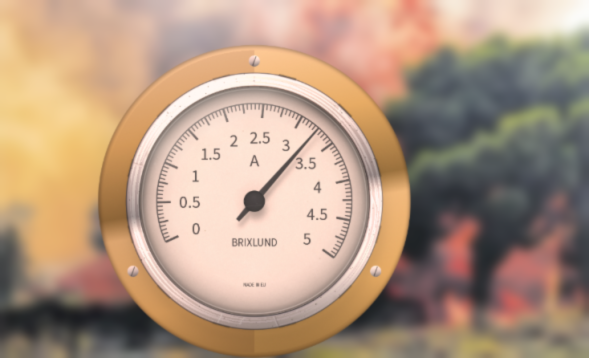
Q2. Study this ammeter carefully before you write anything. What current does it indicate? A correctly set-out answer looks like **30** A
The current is **3.25** A
